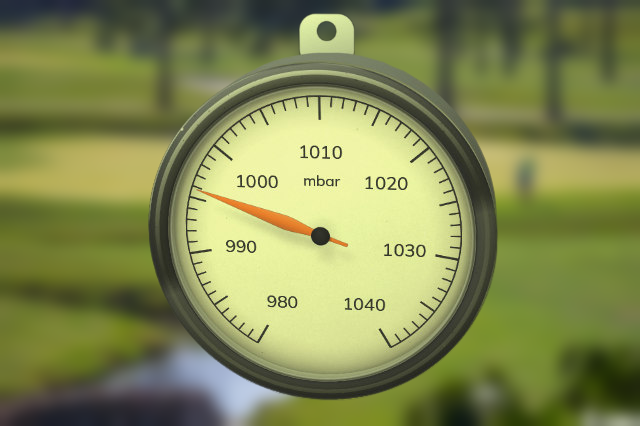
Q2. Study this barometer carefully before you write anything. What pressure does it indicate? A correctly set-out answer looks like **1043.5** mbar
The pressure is **996** mbar
